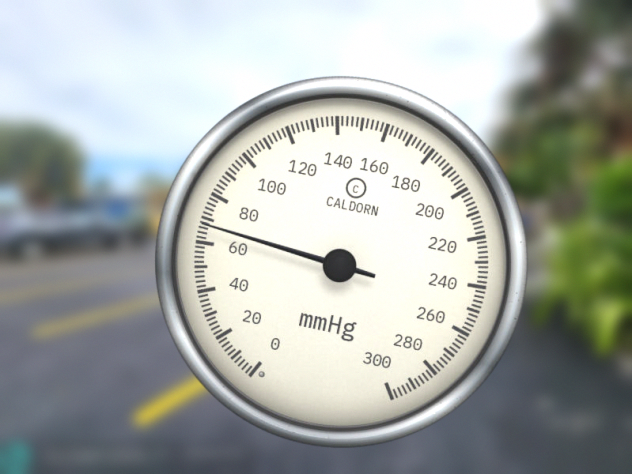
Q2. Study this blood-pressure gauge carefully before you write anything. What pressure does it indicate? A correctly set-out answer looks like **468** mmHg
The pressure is **68** mmHg
